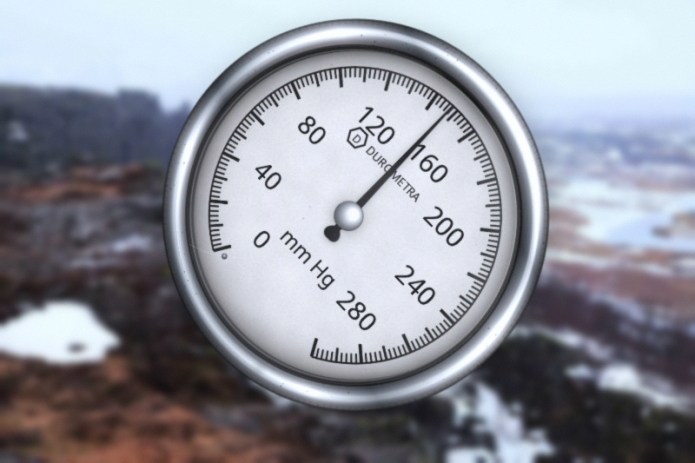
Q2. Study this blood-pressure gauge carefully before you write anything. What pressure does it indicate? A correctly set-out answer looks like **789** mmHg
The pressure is **148** mmHg
